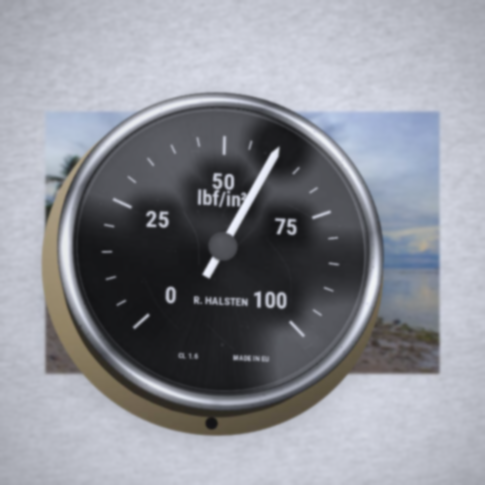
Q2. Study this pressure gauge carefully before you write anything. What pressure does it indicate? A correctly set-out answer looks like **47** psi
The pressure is **60** psi
